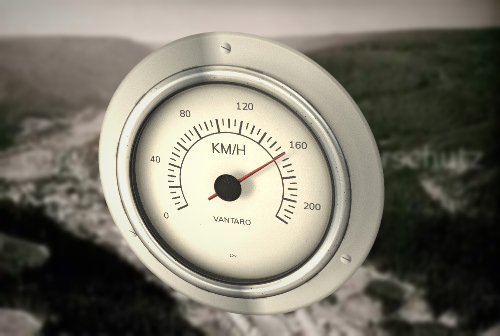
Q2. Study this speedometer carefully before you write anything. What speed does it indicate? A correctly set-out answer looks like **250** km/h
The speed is **160** km/h
